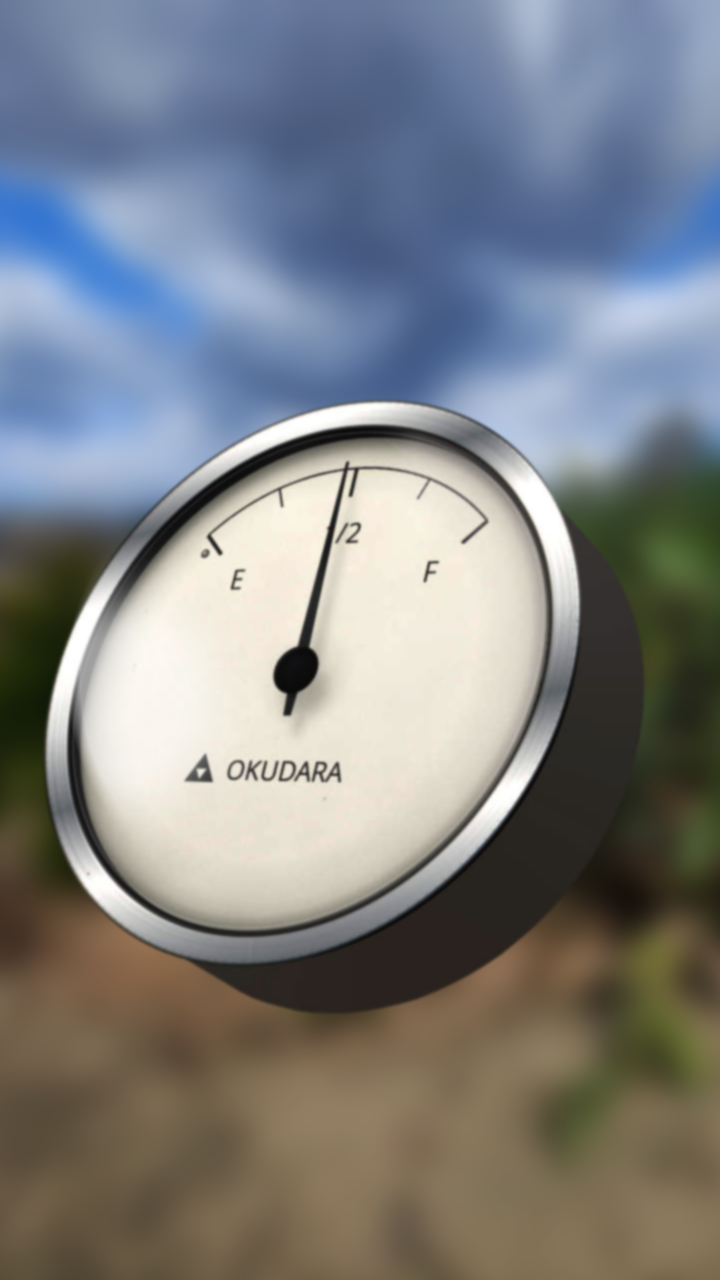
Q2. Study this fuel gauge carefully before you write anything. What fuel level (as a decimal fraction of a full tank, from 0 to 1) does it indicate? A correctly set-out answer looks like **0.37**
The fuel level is **0.5**
